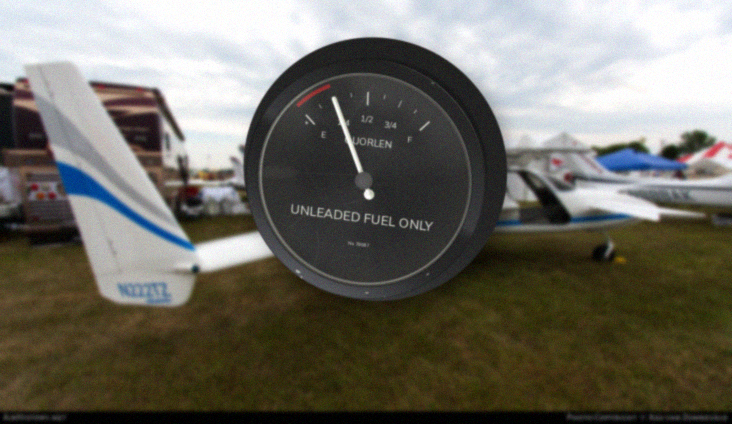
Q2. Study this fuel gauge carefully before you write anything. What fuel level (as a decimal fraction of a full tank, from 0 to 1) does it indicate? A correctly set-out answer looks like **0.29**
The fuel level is **0.25**
